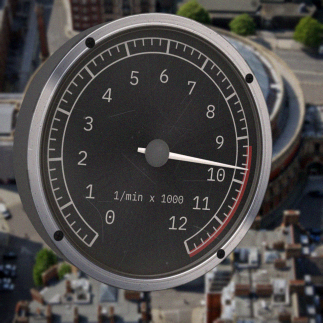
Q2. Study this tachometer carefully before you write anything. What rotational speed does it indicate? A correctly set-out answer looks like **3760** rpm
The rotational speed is **9700** rpm
